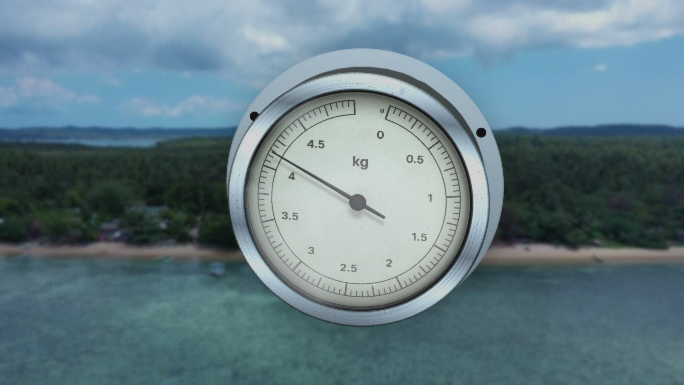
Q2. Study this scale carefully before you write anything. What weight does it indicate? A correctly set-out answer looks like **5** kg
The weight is **4.15** kg
